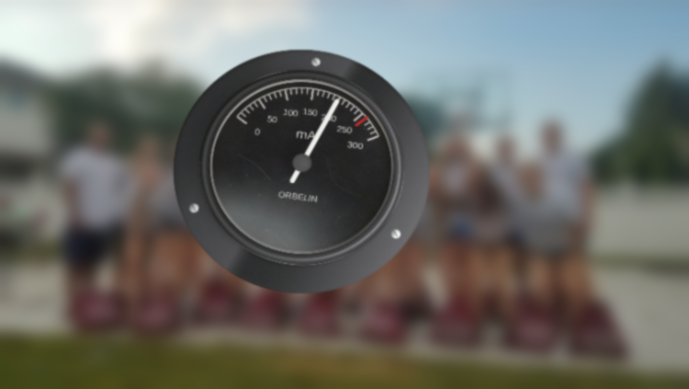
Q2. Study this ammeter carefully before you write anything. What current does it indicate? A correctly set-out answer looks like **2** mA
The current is **200** mA
